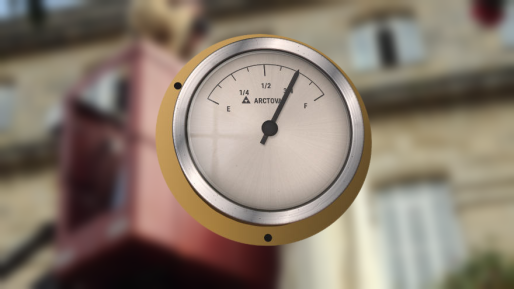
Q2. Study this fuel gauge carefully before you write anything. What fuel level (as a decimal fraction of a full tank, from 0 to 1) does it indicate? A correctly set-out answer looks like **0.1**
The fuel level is **0.75**
